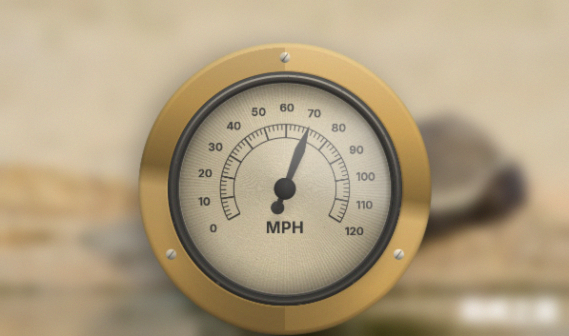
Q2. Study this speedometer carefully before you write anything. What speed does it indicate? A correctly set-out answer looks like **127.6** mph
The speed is **70** mph
